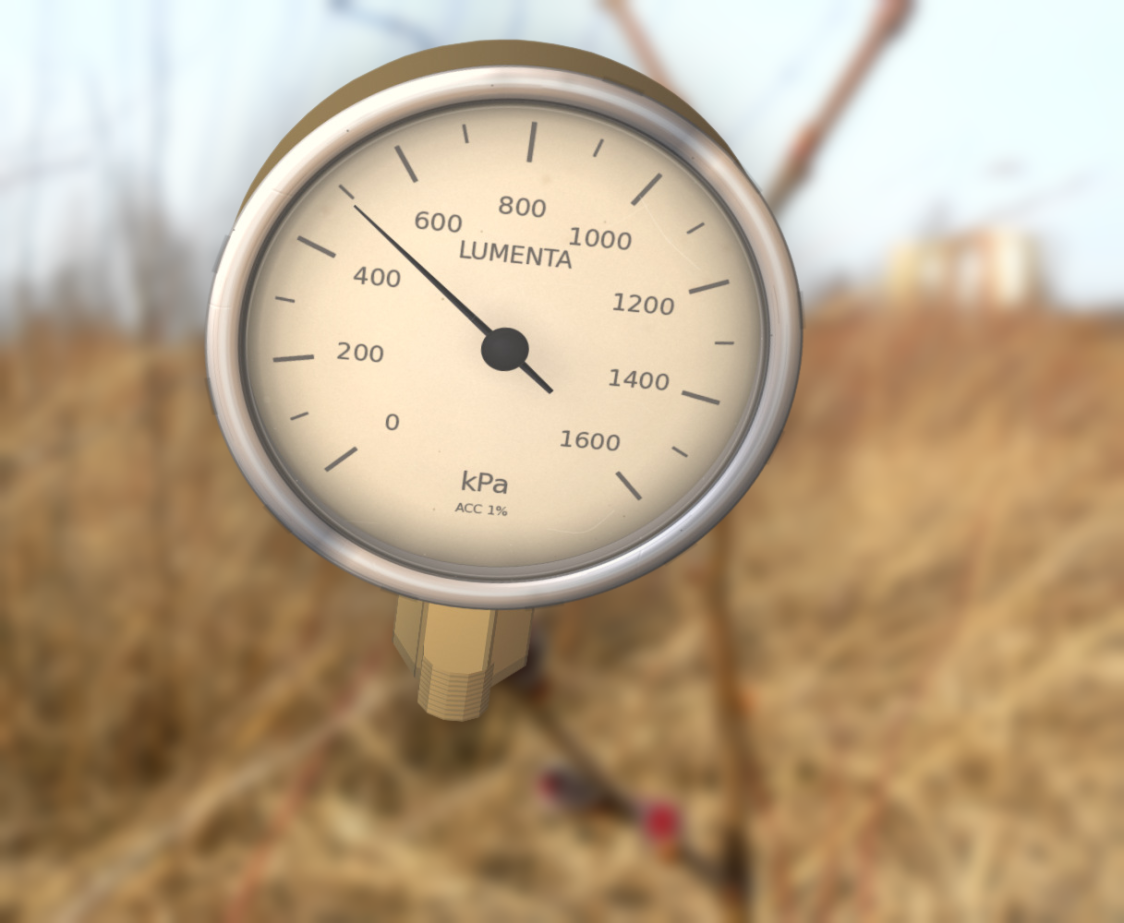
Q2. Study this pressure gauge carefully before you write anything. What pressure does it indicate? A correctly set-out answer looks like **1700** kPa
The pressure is **500** kPa
